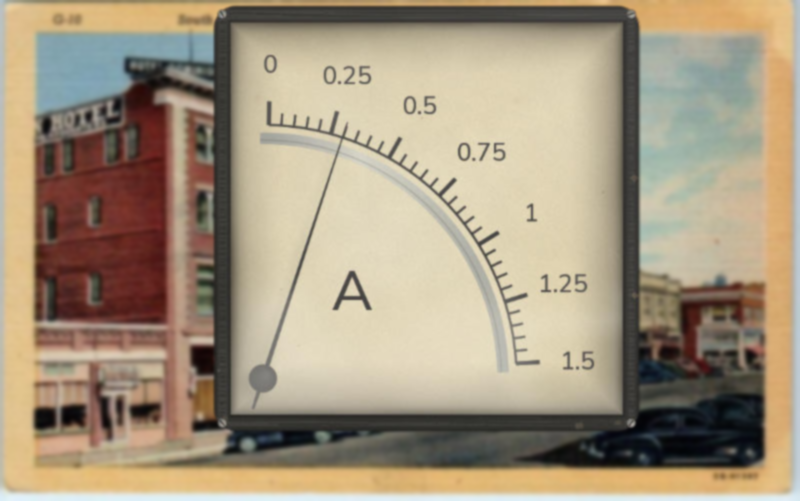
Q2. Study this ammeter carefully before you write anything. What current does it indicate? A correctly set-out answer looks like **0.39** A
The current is **0.3** A
